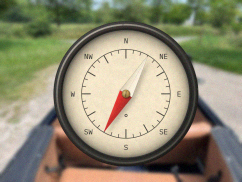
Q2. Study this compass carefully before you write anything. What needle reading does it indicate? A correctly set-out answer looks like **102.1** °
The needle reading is **210** °
